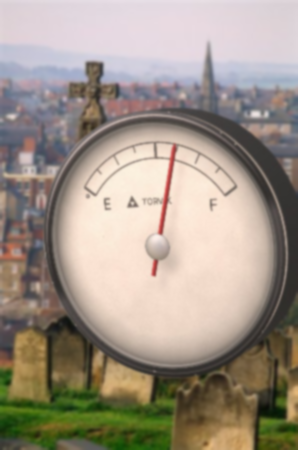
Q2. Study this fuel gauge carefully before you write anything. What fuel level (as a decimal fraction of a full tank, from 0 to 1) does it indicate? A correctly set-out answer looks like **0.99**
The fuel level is **0.625**
